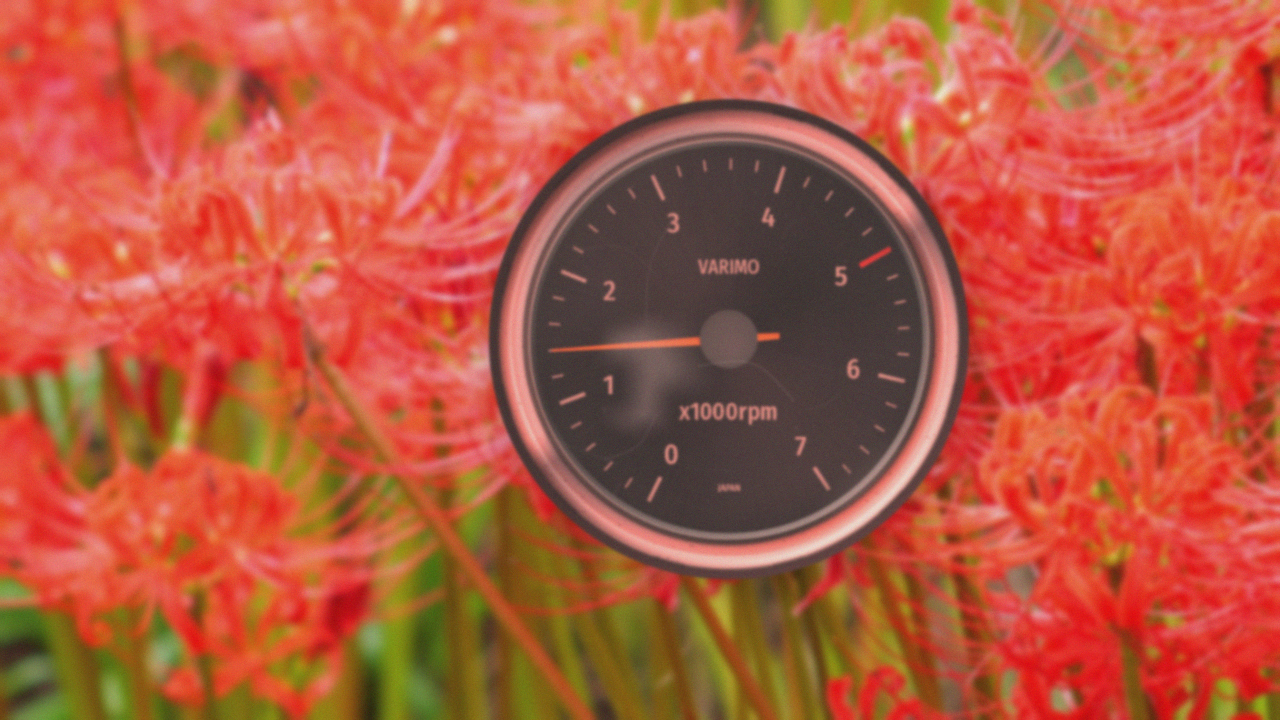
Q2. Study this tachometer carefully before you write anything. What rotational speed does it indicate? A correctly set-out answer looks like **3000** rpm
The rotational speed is **1400** rpm
